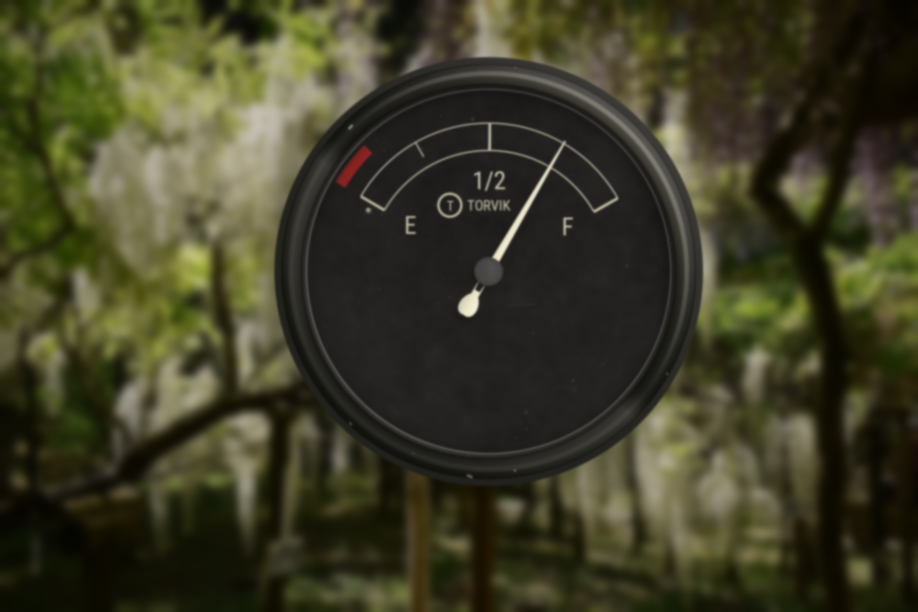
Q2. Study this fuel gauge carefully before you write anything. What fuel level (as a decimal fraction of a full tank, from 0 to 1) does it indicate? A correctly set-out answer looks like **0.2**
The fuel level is **0.75**
